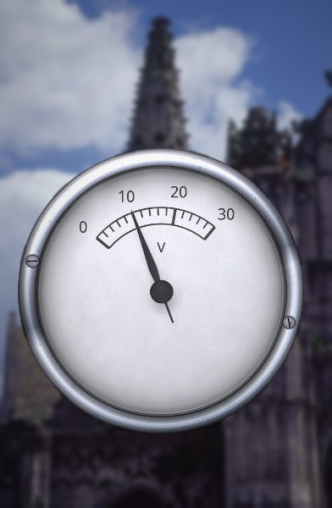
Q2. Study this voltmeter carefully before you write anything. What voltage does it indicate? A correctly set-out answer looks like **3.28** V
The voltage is **10** V
